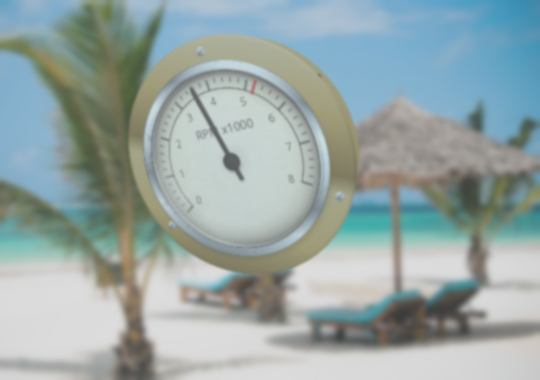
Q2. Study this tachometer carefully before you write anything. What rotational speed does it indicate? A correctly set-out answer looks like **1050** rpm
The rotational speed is **3600** rpm
